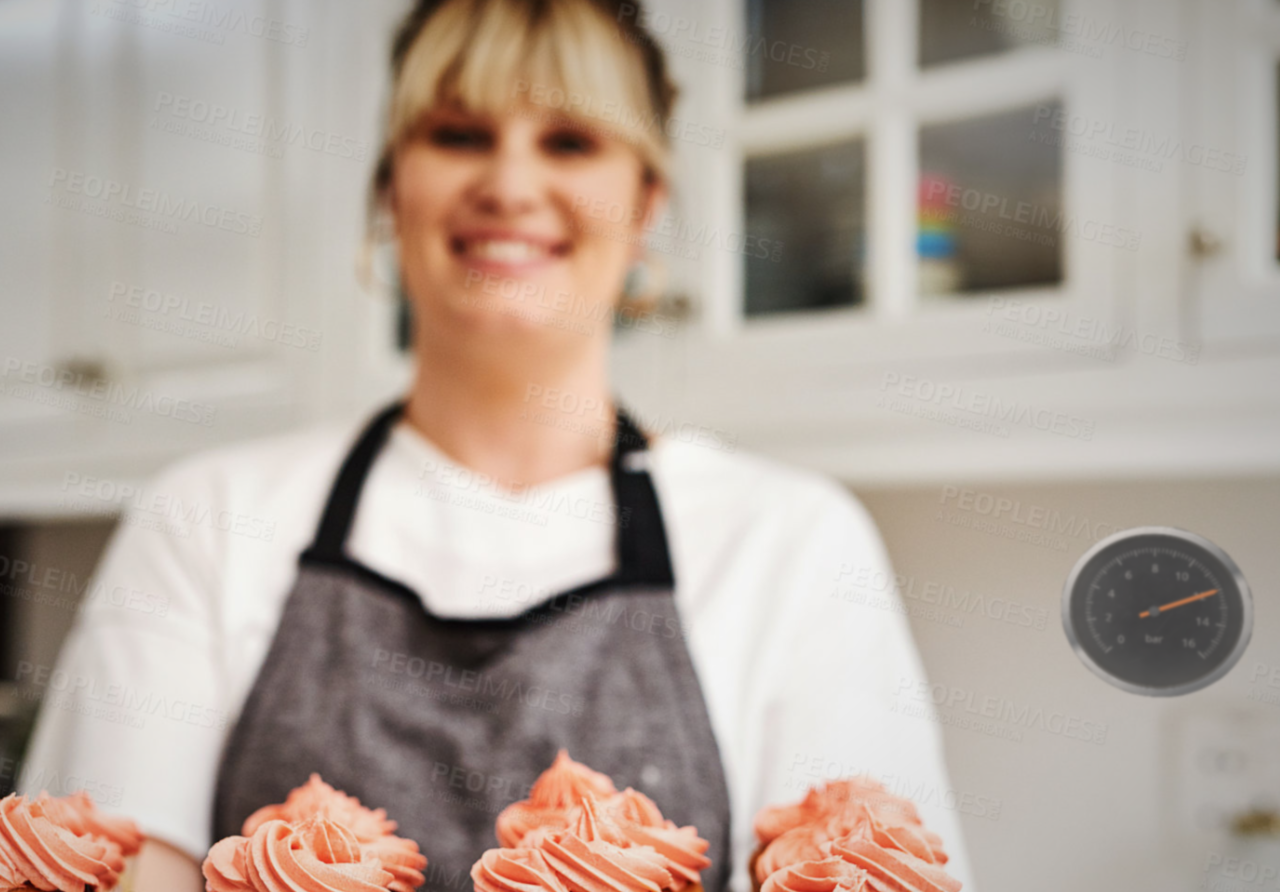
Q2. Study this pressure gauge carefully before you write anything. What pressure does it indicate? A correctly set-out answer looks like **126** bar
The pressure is **12** bar
